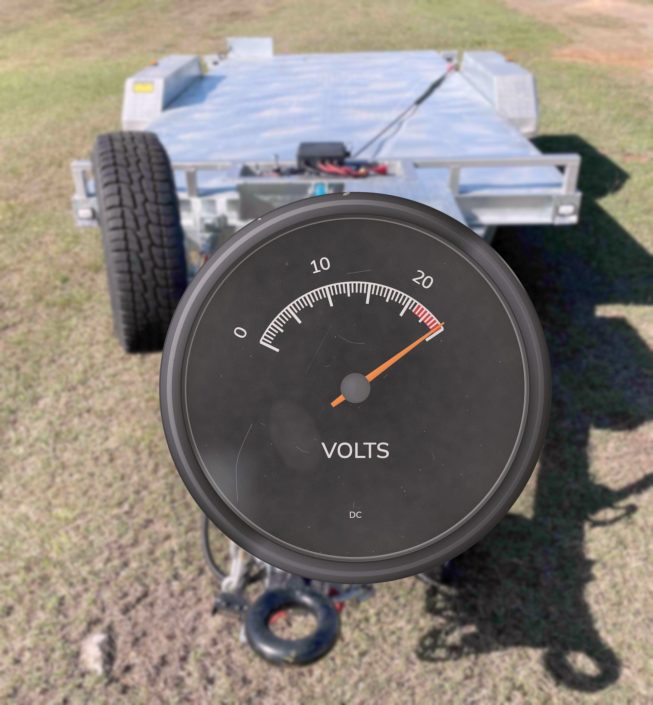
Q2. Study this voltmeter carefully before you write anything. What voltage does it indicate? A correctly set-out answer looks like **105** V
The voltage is **24.5** V
